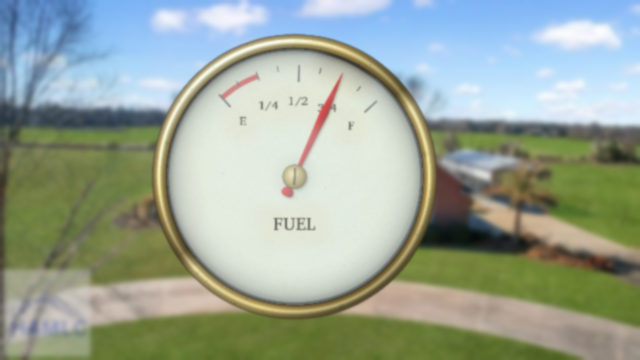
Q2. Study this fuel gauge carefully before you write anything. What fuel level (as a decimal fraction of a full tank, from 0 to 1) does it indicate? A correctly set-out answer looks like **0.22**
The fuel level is **0.75**
